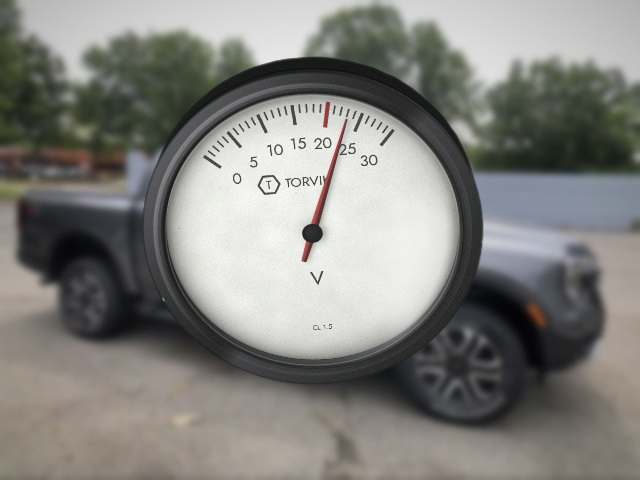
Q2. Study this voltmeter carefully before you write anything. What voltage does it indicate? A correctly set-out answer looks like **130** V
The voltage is **23** V
